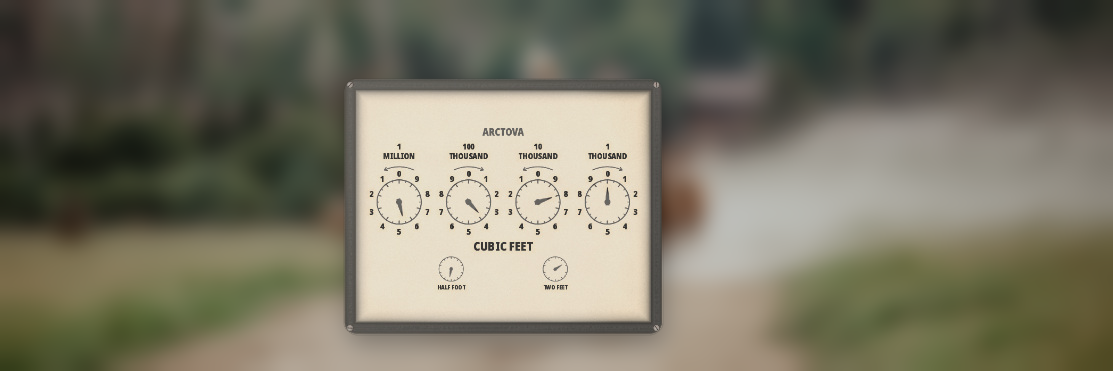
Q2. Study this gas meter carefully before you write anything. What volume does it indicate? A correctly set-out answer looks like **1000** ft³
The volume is **538000** ft³
